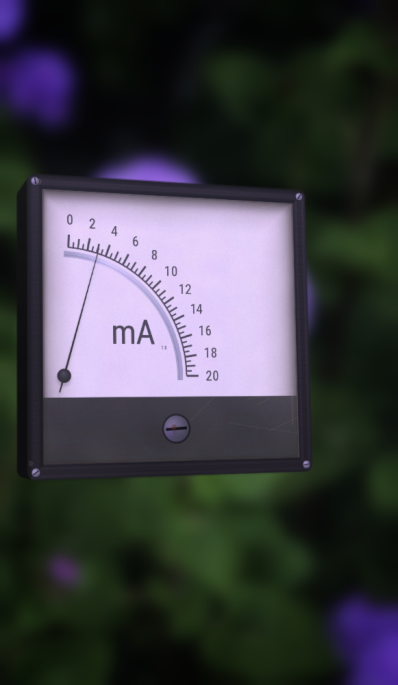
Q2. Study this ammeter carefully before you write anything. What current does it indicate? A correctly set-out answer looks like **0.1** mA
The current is **3** mA
